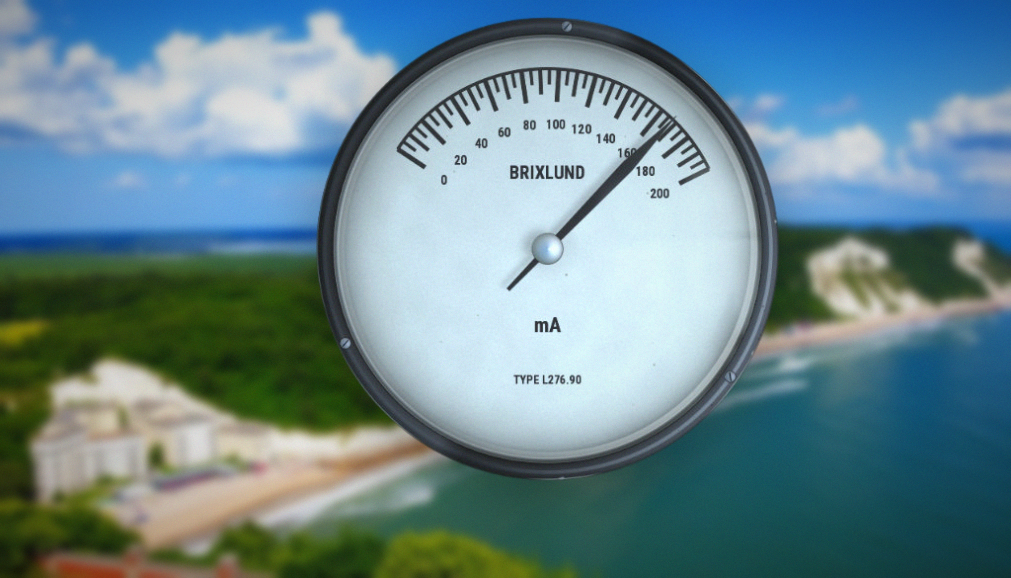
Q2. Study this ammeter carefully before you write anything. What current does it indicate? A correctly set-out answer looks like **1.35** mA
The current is **167.5** mA
